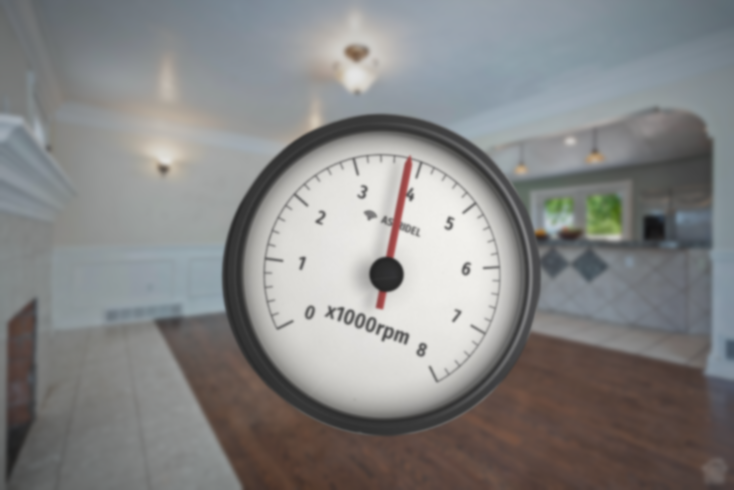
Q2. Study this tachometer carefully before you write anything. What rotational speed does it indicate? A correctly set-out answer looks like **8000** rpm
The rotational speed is **3800** rpm
